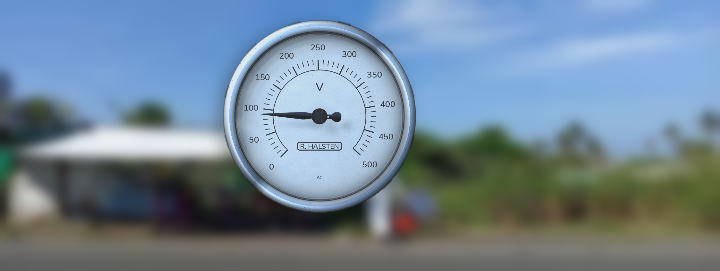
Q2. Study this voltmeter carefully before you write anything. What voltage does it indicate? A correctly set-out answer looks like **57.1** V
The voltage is **90** V
